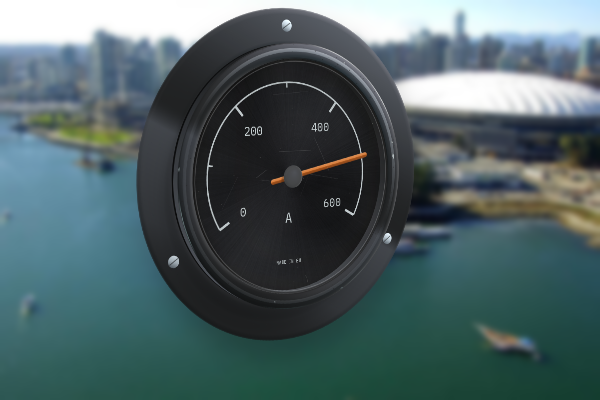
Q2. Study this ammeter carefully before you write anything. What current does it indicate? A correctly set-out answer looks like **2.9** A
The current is **500** A
